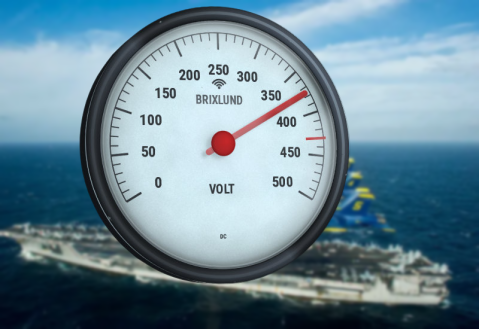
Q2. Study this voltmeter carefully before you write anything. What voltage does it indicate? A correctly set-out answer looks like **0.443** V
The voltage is **375** V
